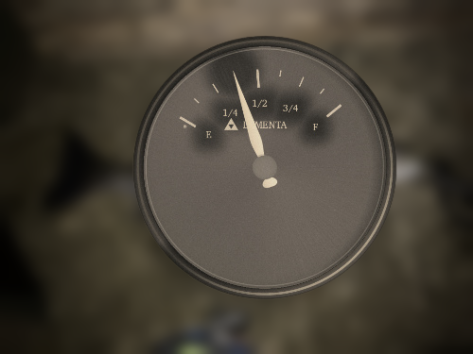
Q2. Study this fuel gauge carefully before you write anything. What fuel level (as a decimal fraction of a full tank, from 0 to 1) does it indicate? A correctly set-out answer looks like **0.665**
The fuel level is **0.375**
